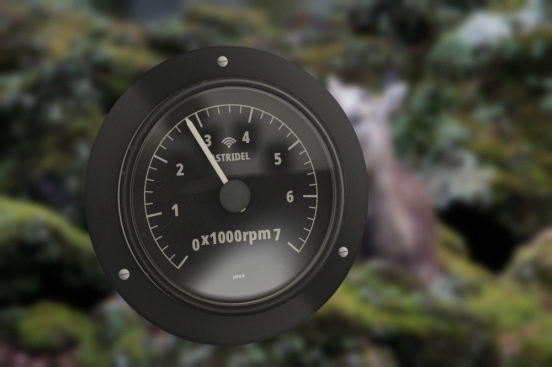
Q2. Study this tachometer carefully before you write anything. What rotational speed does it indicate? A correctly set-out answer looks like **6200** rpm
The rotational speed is **2800** rpm
